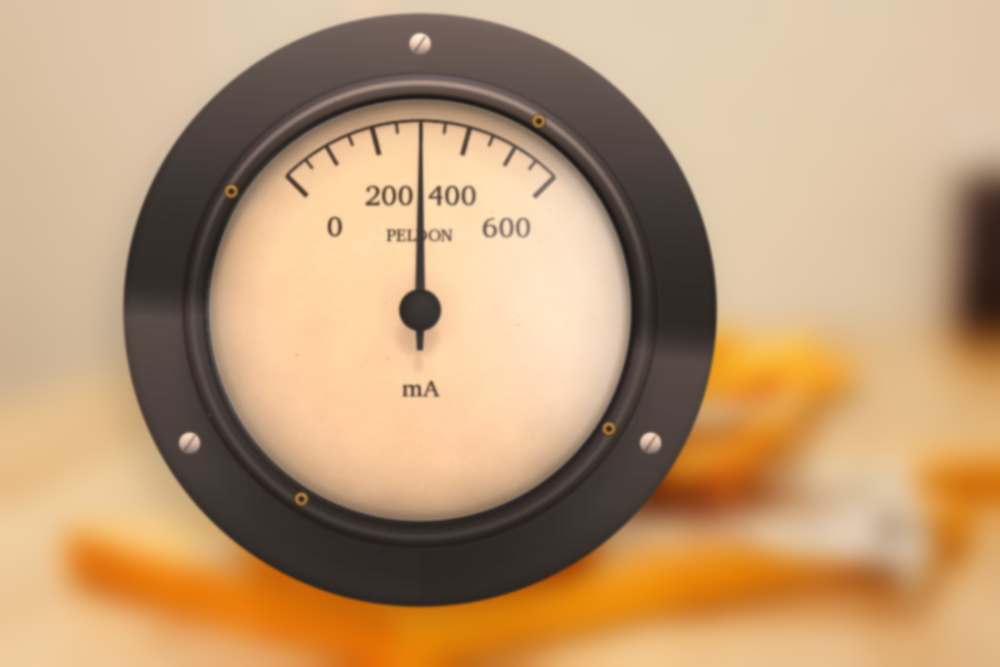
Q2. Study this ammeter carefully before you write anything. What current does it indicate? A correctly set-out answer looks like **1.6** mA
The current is **300** mA
